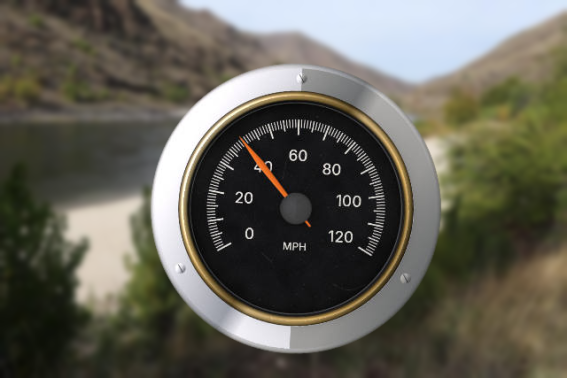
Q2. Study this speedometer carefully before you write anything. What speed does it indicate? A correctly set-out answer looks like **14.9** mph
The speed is **40** mph
